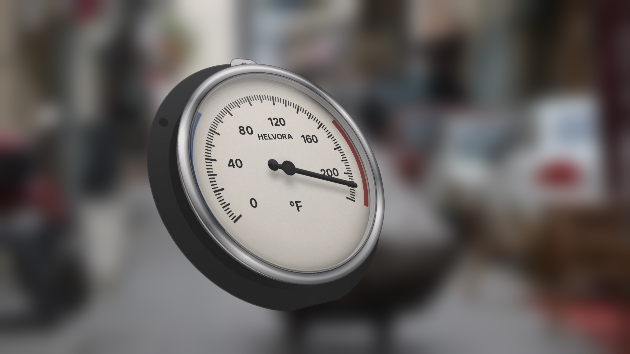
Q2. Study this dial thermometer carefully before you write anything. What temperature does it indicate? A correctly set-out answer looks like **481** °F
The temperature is **210** °F
